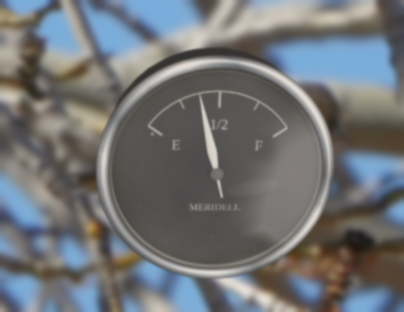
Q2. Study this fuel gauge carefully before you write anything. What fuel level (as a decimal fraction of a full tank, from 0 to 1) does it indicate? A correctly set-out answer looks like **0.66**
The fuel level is **0.375**
